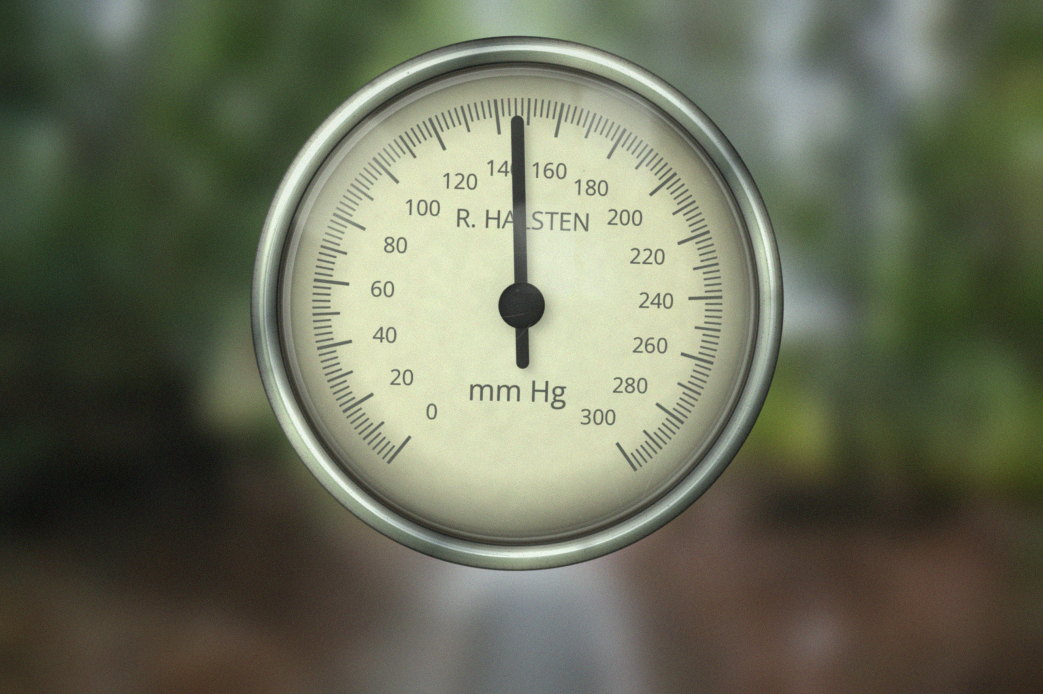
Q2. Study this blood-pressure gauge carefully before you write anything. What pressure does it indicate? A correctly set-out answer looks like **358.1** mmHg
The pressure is **146** mmHg
